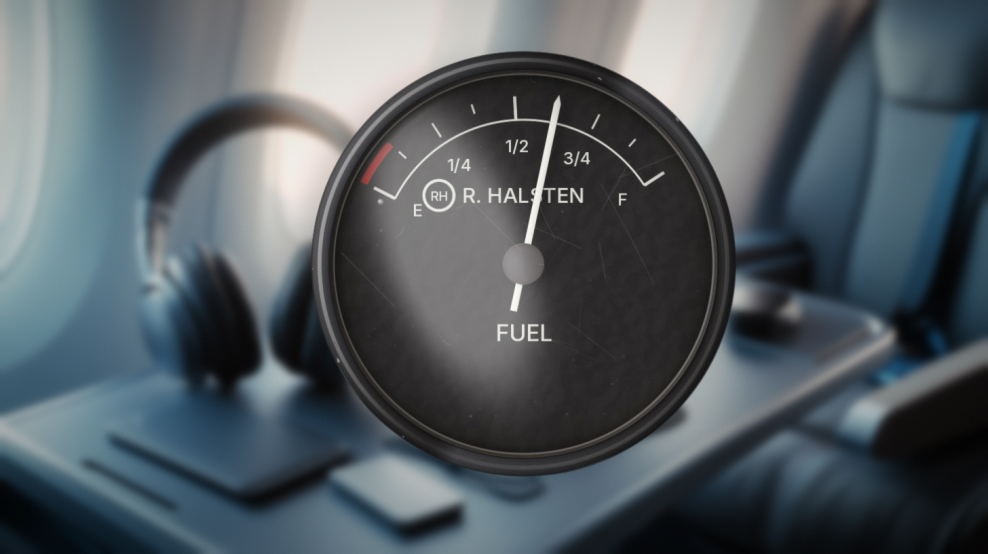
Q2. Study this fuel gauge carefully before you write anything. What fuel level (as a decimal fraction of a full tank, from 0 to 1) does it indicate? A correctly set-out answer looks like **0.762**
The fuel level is **0.625**
